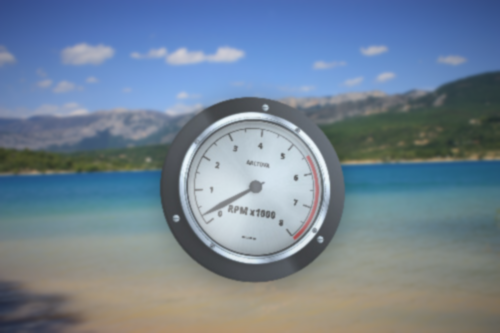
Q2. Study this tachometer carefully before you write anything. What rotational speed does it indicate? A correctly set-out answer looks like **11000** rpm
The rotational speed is **250** rpm
